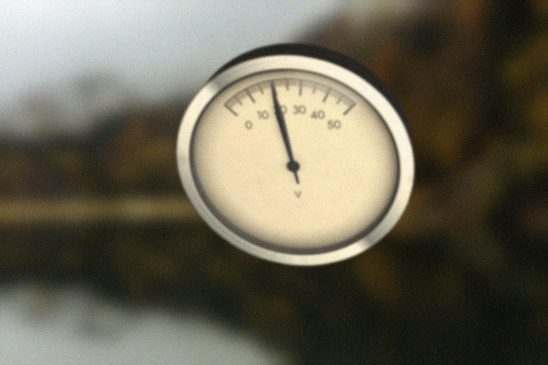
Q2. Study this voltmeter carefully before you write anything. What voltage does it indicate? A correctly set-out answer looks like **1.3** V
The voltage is **20** V
